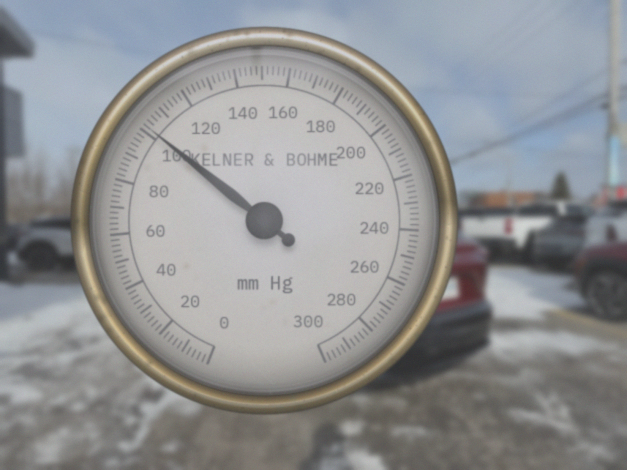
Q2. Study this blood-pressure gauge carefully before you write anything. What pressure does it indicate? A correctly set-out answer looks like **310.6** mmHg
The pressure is **102** mmHg
